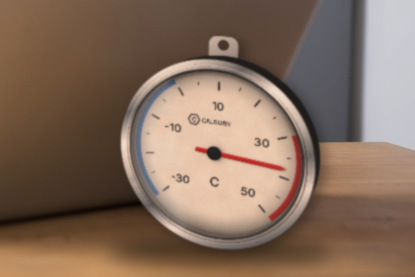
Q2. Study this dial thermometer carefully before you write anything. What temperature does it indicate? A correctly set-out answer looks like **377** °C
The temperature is **37.5** °C
